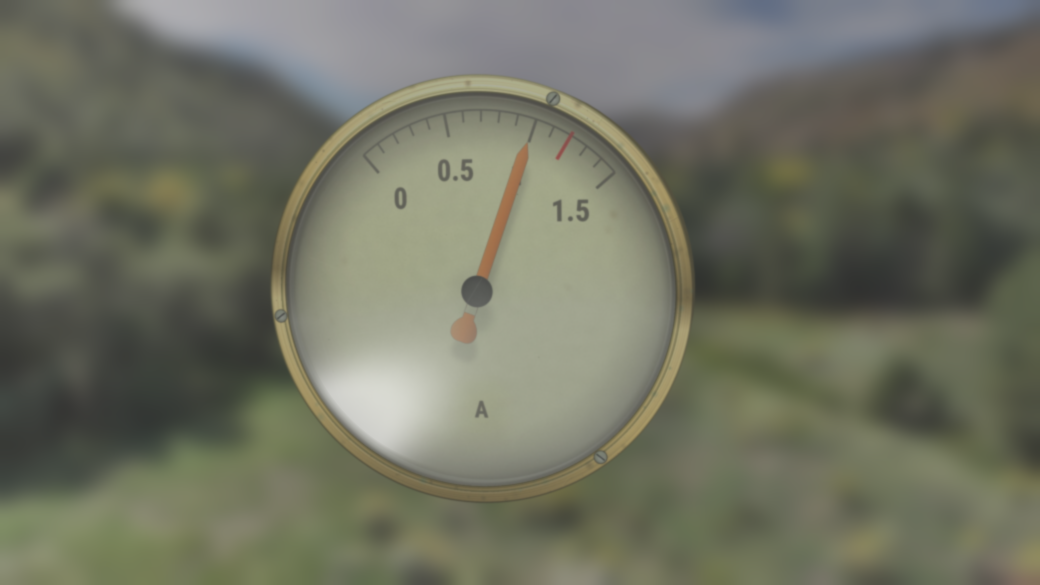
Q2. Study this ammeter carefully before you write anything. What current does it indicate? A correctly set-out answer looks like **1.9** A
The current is **1** A
